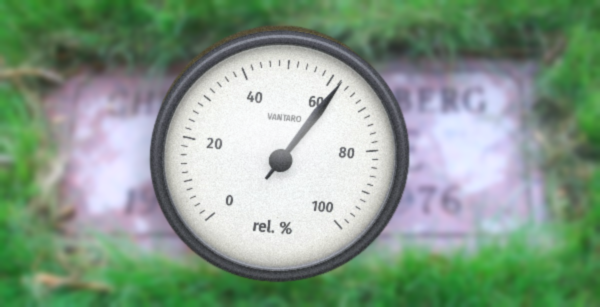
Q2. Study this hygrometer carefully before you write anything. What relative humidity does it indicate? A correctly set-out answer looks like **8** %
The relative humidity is **62** %
